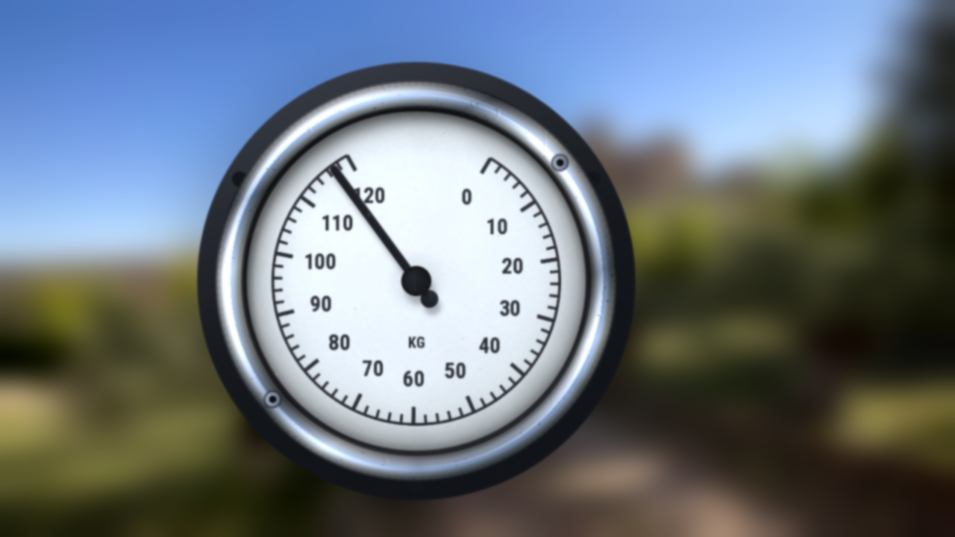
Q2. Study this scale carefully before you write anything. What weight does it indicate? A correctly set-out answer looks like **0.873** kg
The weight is **117** kg
